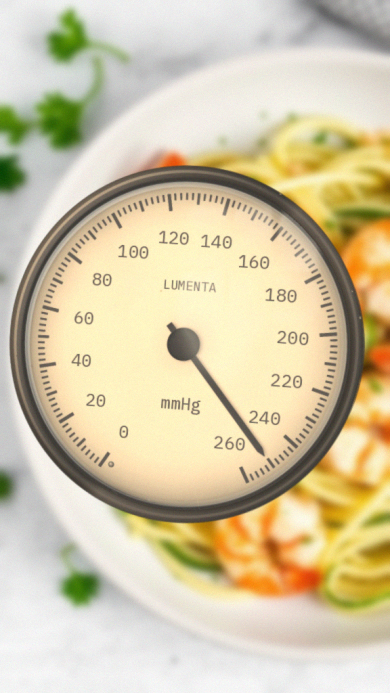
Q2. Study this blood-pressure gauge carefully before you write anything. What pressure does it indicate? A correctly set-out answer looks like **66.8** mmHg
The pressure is **250** mmHg
